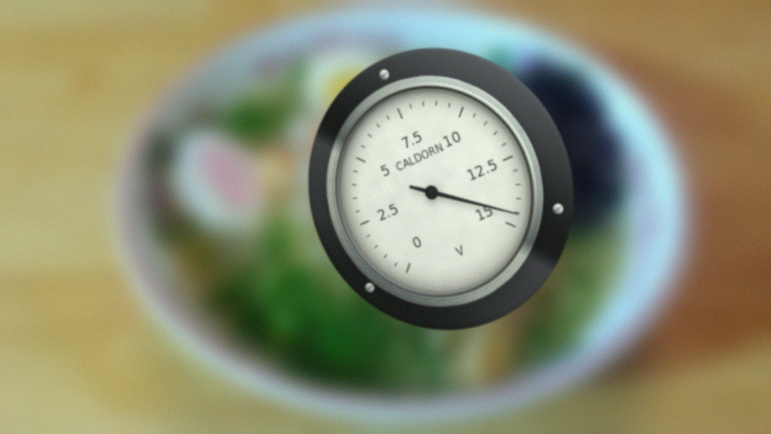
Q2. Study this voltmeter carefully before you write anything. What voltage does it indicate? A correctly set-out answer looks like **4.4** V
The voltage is **14.5** V
